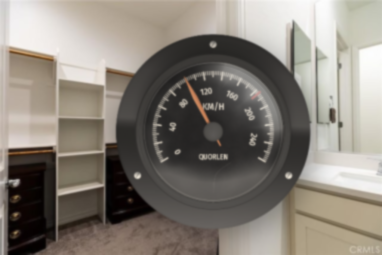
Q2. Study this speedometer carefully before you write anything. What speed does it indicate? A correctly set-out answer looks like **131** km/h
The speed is **100** km/h
